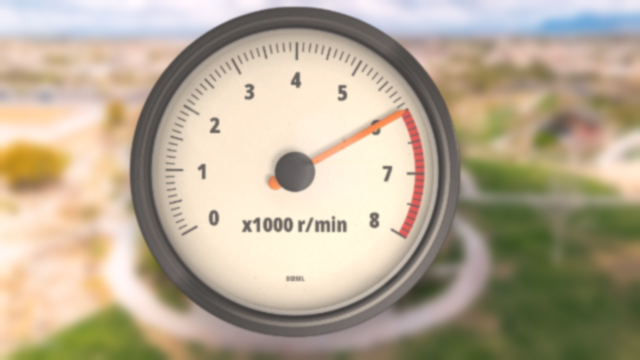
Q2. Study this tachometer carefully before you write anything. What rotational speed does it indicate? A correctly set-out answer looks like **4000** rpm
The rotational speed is **6000** rpm
